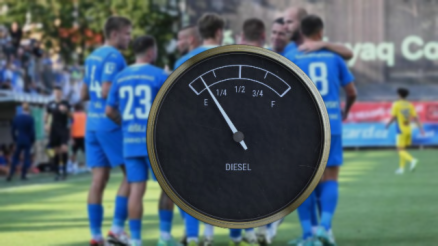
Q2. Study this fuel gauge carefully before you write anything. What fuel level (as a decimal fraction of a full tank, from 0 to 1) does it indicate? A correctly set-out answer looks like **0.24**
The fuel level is **0.125**
